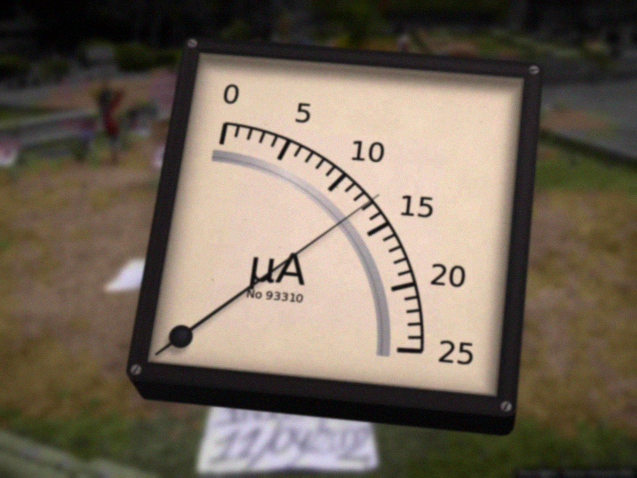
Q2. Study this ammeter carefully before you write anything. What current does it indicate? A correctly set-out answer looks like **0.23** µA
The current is **13** µA
